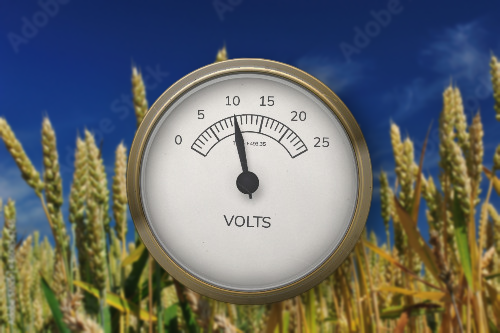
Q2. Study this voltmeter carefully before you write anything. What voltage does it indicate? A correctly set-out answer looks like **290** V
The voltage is **10** V
